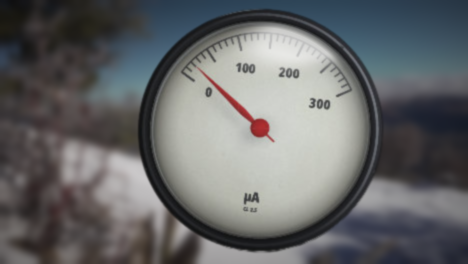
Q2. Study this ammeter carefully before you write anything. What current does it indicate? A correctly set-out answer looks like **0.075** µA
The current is **20** µA
